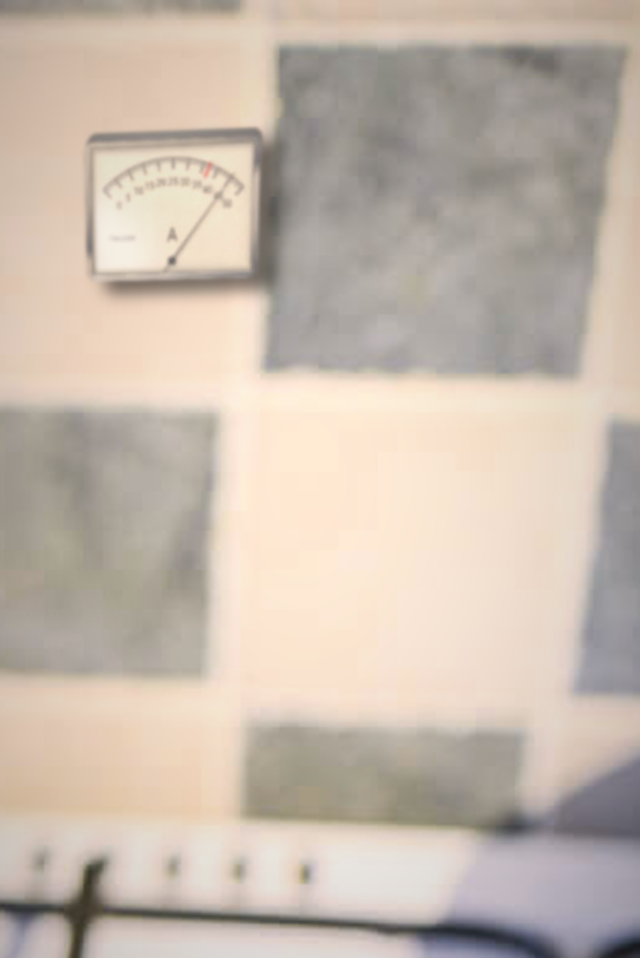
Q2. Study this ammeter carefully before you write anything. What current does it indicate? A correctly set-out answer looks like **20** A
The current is **45** A
